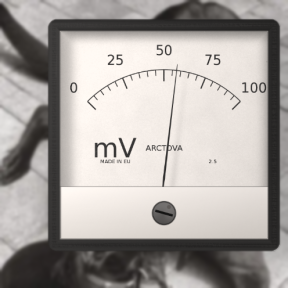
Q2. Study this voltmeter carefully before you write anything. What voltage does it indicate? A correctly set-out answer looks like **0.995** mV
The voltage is **57.5** mV
